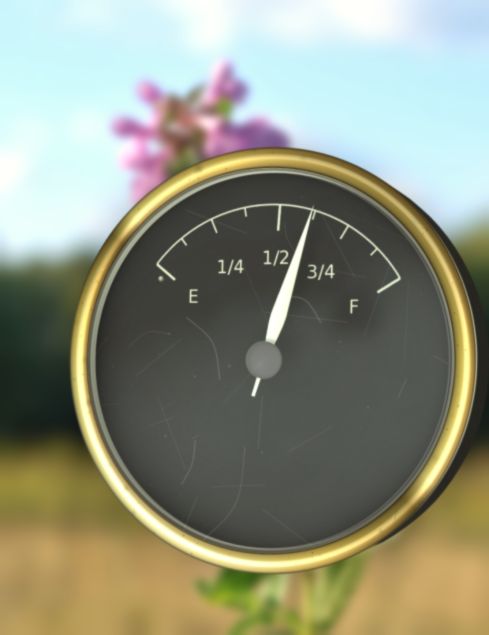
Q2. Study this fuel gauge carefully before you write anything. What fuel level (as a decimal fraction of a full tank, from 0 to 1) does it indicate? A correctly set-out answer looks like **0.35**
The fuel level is **0.625**
